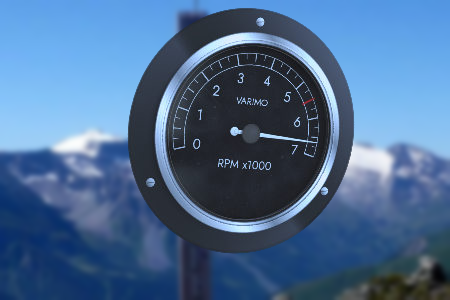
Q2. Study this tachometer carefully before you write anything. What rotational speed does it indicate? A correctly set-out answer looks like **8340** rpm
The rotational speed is **6625** rpm
